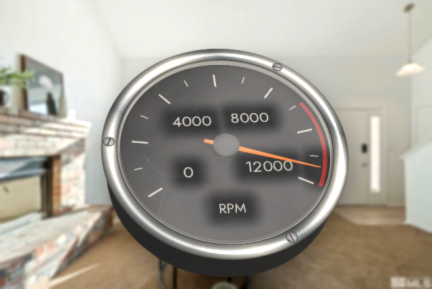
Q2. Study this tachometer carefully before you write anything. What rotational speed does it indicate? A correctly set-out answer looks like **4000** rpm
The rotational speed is **11500** rpm
